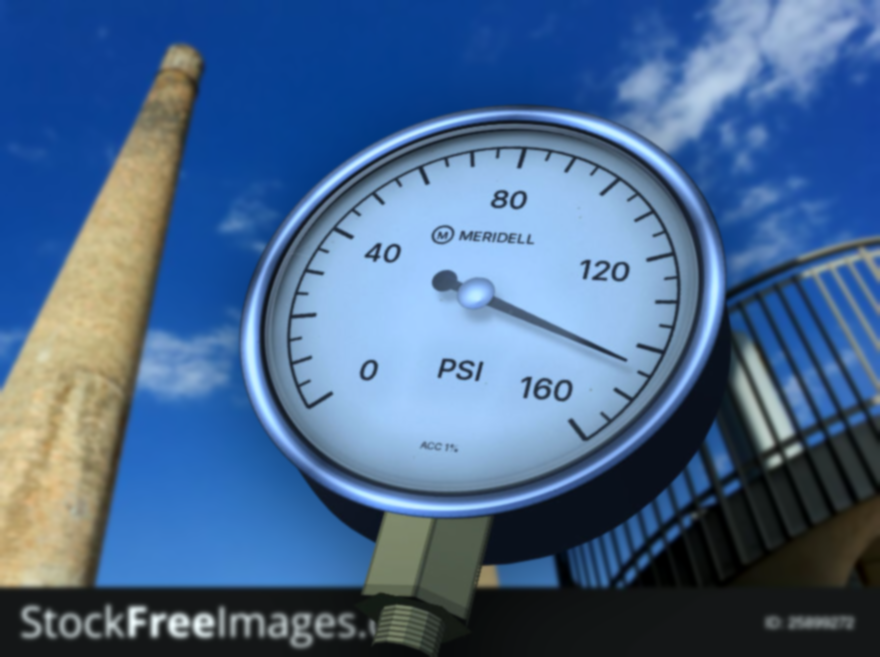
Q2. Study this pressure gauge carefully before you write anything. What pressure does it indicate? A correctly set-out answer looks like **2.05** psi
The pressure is **145** psi
